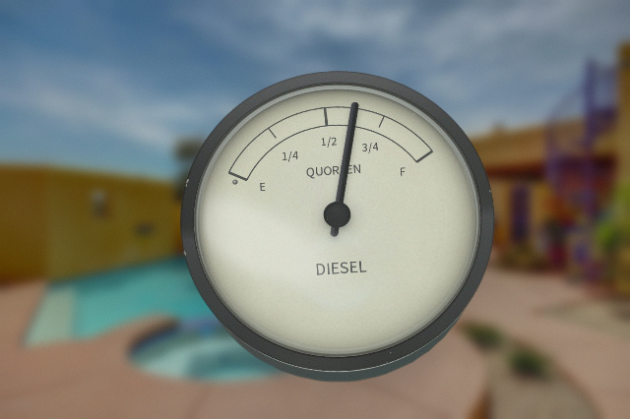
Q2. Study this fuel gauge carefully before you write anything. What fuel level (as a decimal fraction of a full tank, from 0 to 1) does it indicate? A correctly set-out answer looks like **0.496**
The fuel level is **0.625**
